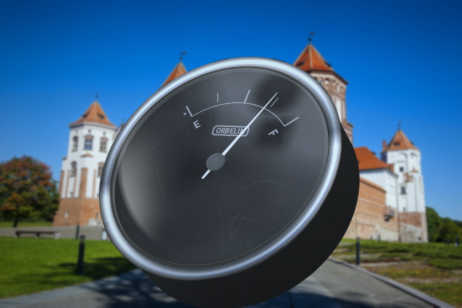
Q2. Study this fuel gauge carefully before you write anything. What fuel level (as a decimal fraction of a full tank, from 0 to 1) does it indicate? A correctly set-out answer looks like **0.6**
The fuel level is **0.75**
